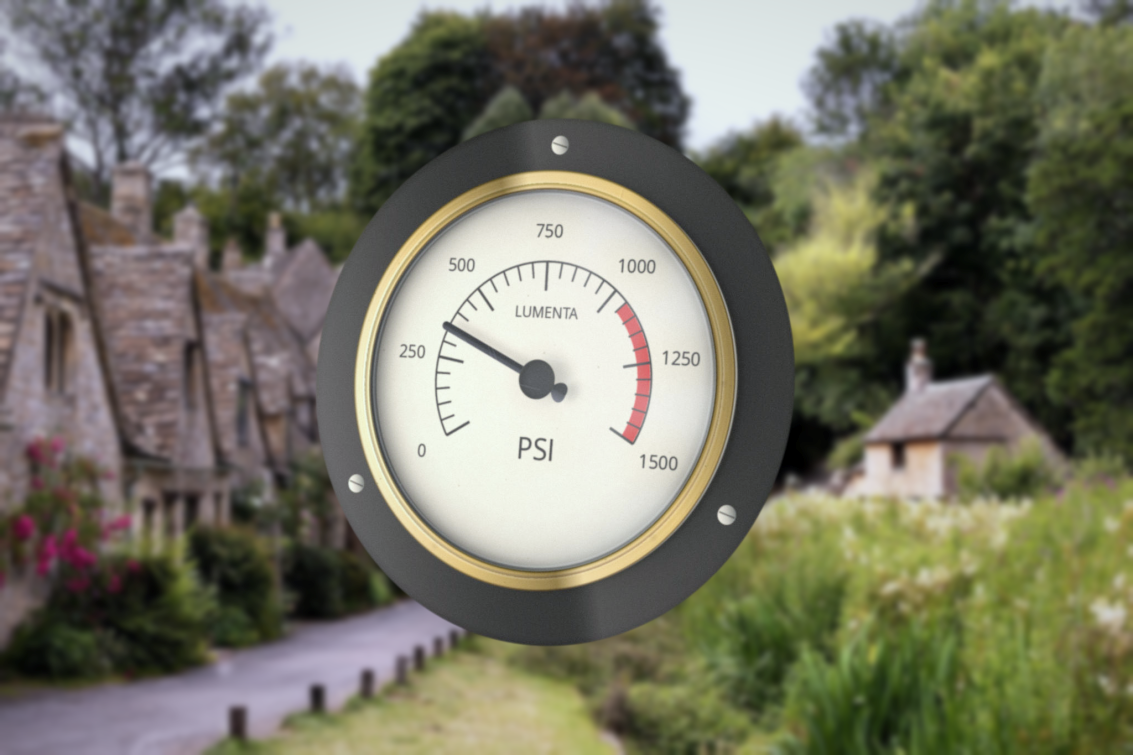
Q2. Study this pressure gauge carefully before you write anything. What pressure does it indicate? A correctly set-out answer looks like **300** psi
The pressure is **350** psi
